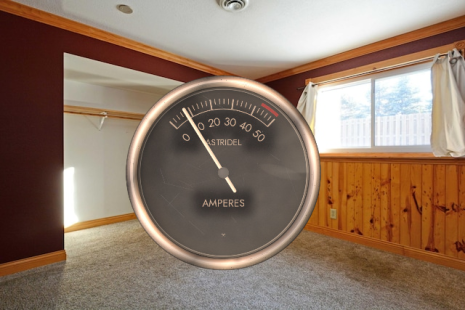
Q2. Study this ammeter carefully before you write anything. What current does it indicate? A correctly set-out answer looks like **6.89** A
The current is **8** A
